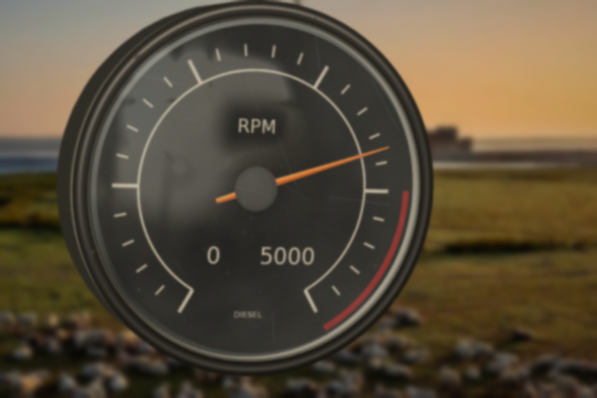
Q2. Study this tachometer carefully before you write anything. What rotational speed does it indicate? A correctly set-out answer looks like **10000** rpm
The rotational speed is **3700** rpm
